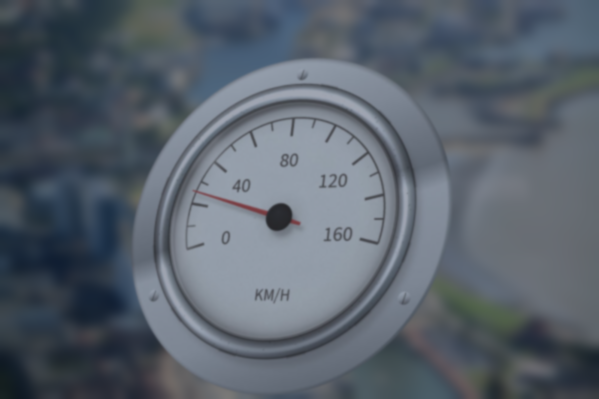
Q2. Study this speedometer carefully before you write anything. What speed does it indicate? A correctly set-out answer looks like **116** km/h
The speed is **25** km/h
